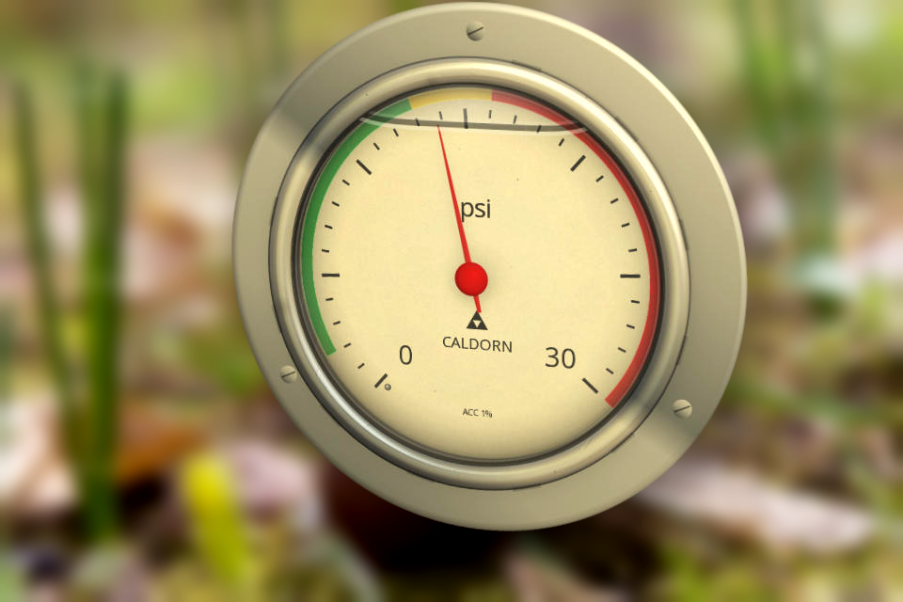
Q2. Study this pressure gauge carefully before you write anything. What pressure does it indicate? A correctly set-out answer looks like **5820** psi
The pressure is **14** psi
